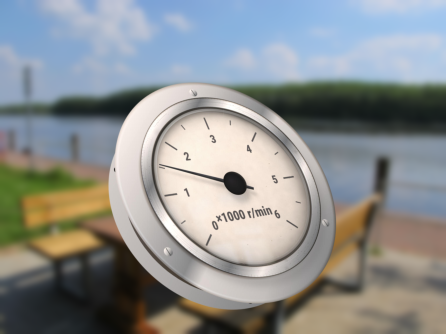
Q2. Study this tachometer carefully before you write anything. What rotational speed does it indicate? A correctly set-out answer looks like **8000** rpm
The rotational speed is **1500** rpm
